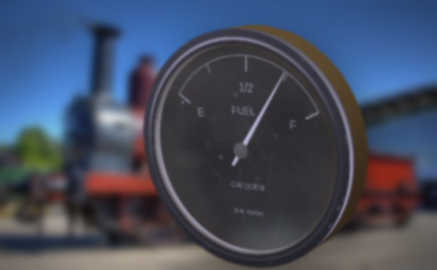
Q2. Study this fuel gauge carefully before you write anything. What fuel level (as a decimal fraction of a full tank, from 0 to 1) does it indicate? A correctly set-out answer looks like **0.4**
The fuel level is **0.75**
